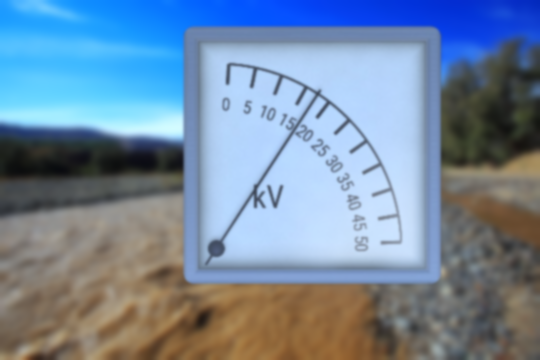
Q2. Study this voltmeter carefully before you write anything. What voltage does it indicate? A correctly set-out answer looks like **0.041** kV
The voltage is **17.5** kV
